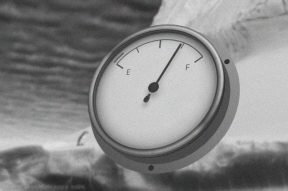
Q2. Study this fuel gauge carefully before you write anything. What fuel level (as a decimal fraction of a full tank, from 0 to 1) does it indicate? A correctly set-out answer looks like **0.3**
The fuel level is **0.75**
